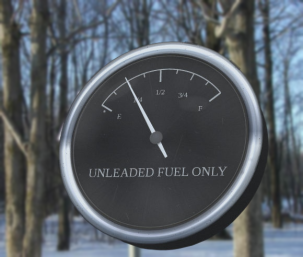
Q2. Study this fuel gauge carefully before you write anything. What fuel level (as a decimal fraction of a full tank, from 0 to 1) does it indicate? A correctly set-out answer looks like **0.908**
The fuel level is **0.25**
